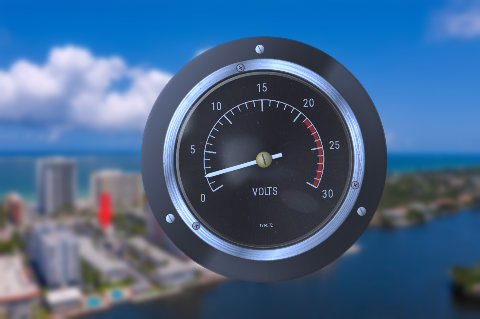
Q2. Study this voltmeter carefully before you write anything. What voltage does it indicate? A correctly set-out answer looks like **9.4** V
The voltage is **2** V
